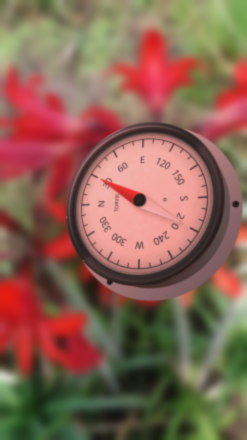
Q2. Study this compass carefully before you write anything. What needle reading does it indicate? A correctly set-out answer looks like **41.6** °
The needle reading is **30** °
